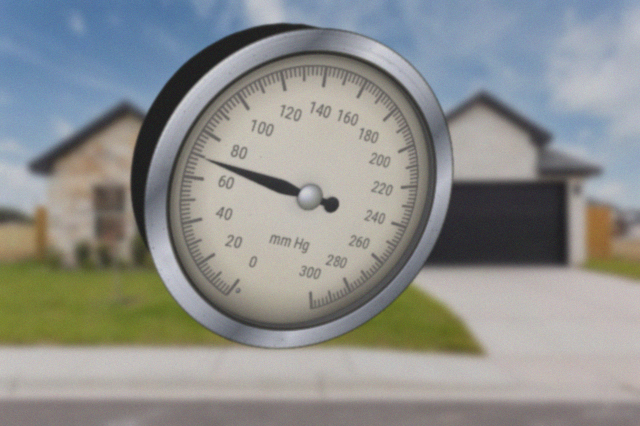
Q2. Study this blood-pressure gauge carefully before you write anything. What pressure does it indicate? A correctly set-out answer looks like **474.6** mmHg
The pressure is **70** mmHg
